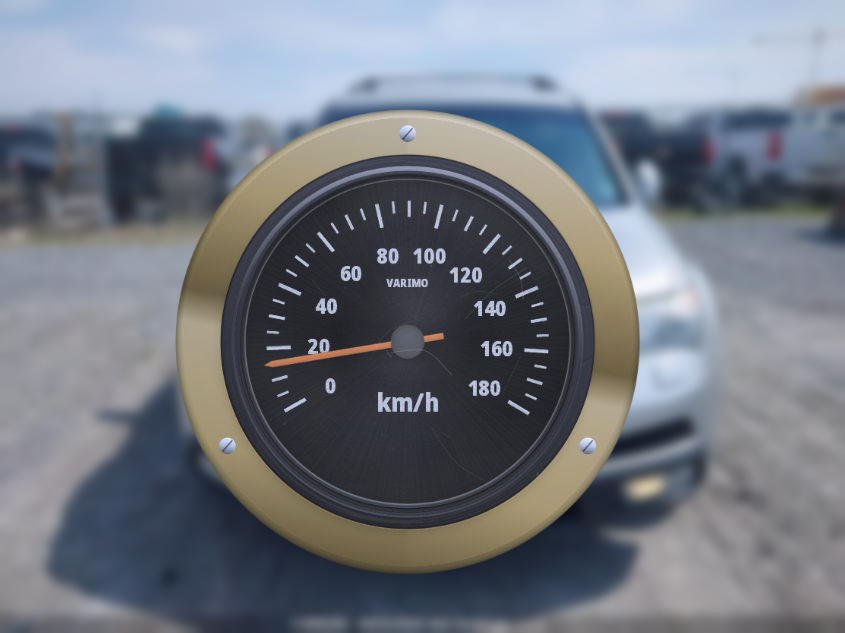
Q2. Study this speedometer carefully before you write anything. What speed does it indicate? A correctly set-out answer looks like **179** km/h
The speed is **15** km/h
